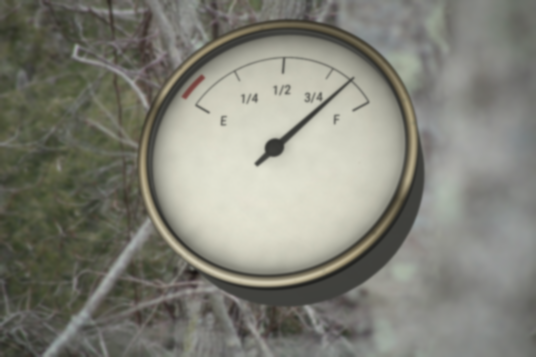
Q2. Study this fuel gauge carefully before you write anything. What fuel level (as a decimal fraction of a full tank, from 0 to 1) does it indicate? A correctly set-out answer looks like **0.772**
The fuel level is **0.875**
